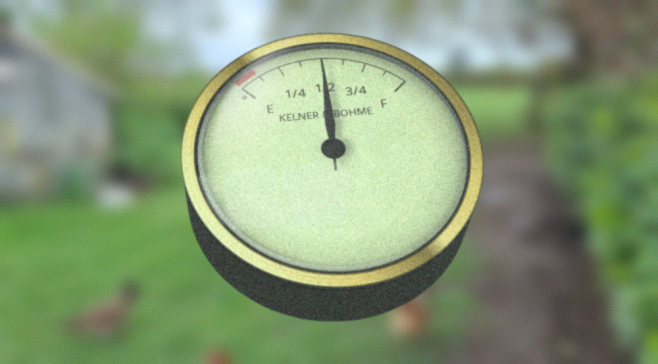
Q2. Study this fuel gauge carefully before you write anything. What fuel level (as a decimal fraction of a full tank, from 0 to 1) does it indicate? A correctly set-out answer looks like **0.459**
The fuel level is **0.5**
